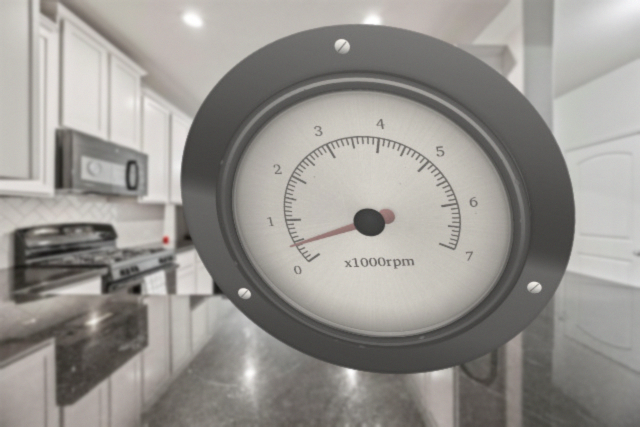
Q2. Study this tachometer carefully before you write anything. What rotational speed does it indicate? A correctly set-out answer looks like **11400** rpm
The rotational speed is **500** rpm
